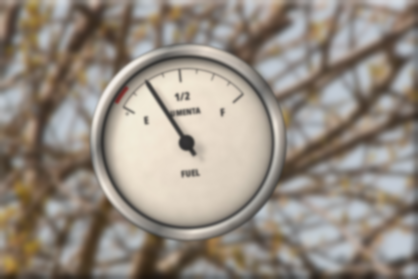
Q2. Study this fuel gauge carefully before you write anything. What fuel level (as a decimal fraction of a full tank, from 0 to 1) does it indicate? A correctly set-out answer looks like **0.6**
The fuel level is **0.25**
